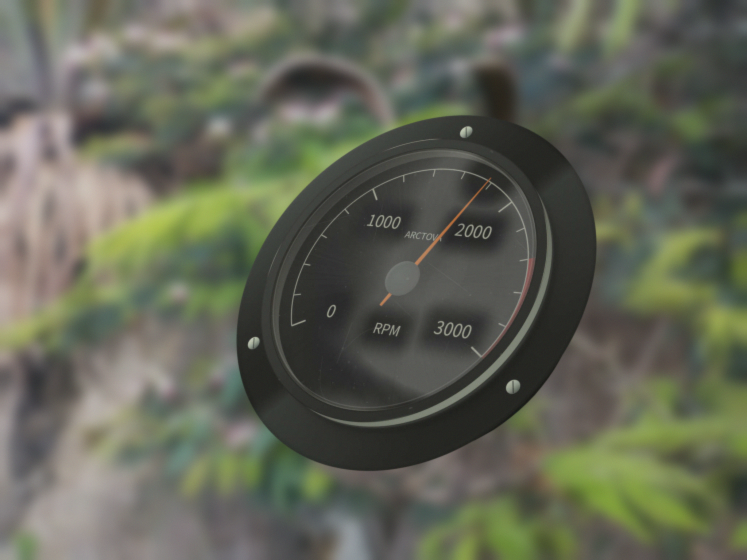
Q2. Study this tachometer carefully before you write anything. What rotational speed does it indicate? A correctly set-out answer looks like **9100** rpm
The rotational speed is **1800** rpm
